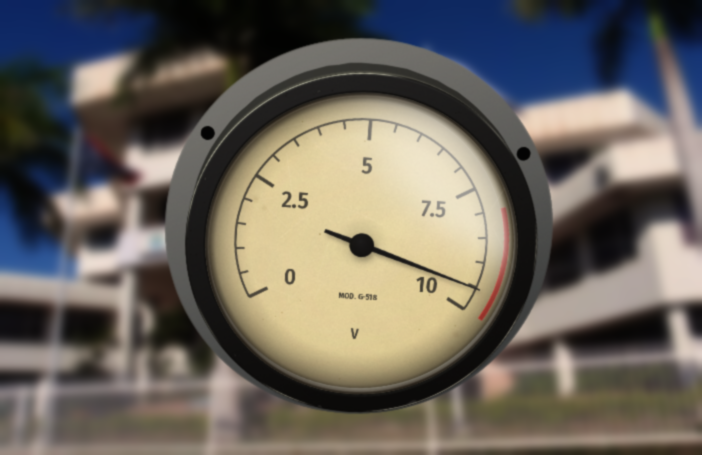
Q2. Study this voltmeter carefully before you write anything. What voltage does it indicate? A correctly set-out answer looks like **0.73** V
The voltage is **9.5** V
